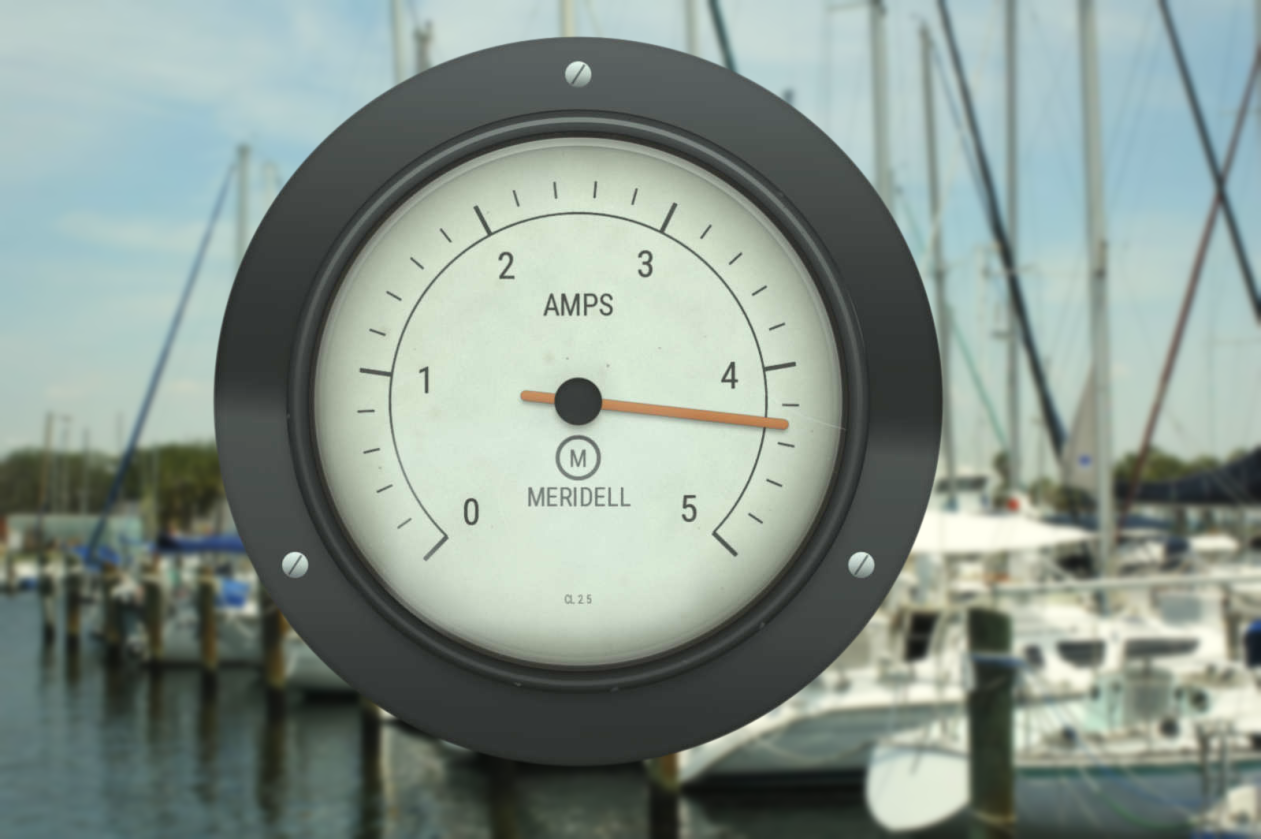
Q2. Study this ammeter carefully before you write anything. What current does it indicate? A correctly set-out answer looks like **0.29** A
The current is **4.3** A
